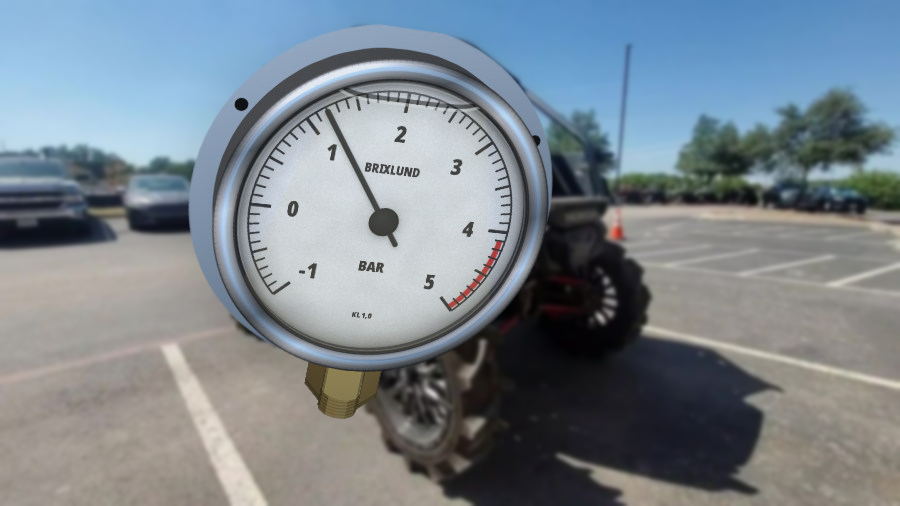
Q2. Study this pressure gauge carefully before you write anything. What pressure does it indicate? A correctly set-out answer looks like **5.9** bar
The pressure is **1.2** bar
